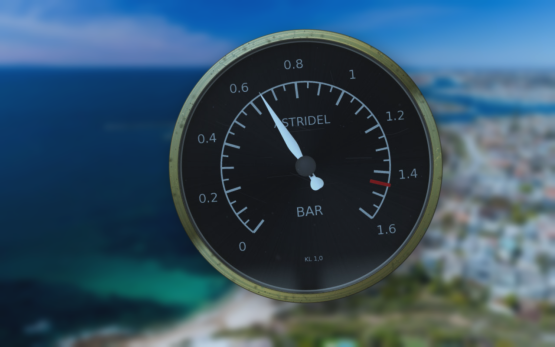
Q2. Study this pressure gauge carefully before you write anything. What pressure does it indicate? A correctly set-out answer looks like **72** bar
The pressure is **0.65** bar
